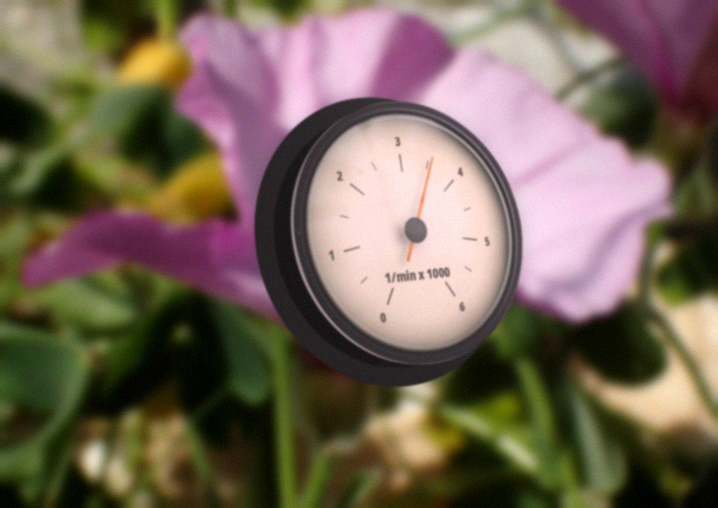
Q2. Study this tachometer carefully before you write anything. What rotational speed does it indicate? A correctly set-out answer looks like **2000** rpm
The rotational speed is **3500** rpm
